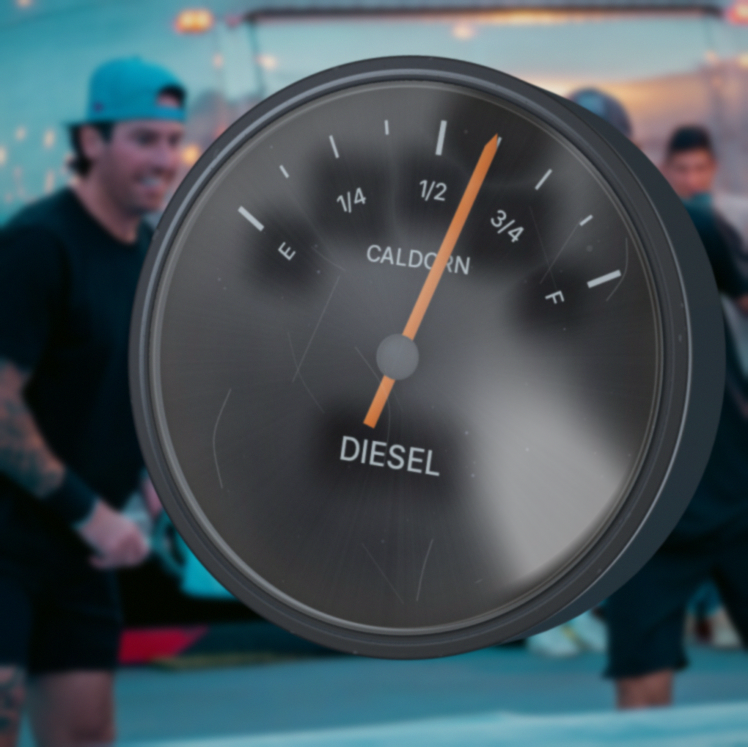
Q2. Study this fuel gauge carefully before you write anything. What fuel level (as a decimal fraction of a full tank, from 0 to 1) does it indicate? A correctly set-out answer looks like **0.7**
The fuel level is **0.625**
